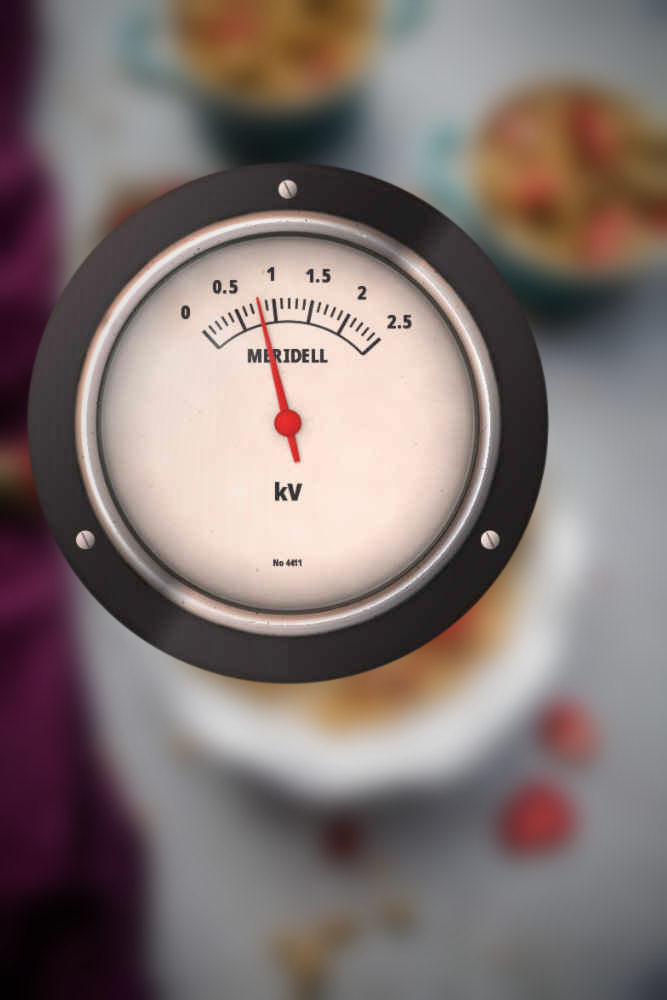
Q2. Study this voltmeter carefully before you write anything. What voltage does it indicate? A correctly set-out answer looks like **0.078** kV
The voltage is **0.8** kV
